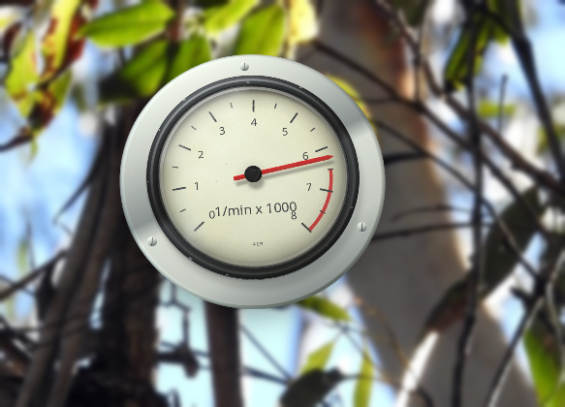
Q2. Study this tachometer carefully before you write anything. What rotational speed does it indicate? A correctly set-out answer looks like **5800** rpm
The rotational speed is **6250** rpm
